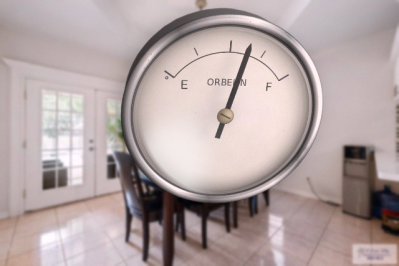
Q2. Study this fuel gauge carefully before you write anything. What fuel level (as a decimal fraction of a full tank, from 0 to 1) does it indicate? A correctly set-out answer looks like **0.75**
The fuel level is **0.625**
